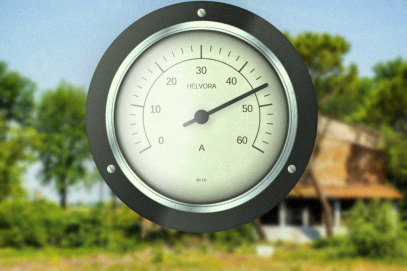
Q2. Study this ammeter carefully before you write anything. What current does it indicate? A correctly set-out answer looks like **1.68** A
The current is **46** A
